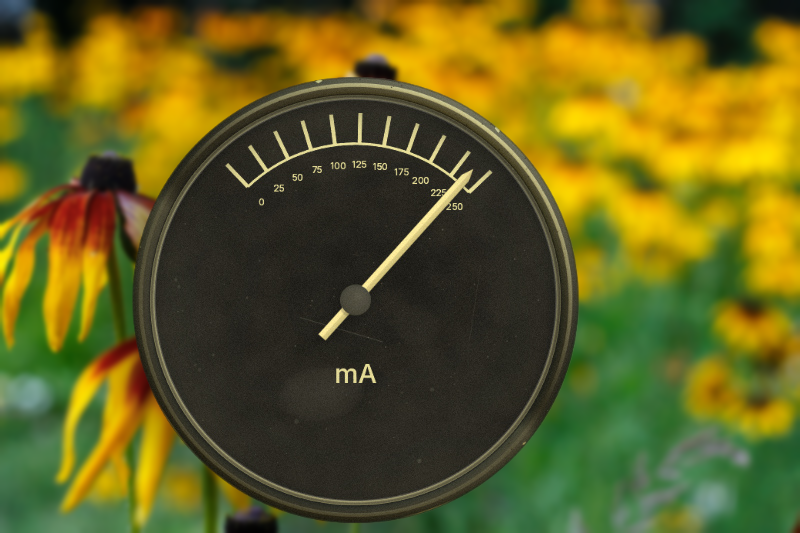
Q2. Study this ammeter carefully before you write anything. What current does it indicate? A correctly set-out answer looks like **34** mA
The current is **237.5** mA
